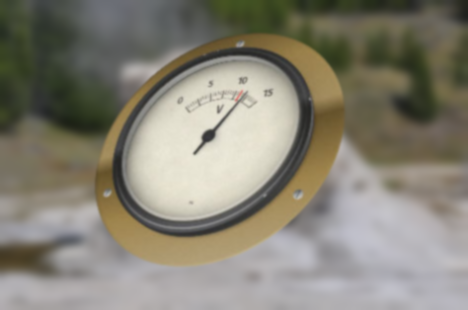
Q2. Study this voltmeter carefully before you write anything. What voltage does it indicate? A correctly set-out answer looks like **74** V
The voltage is **12.5** V
